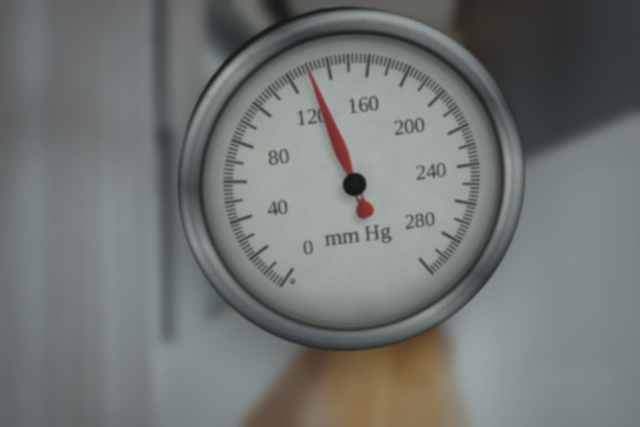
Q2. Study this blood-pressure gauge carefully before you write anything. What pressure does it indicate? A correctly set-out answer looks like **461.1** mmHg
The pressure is **130** mmHg
